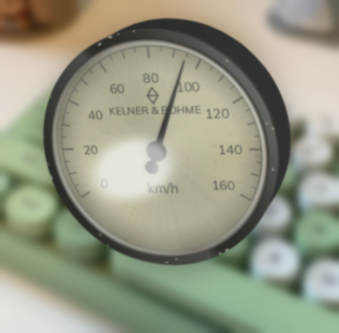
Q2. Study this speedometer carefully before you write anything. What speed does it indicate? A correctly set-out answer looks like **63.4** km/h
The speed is **95** km/h
